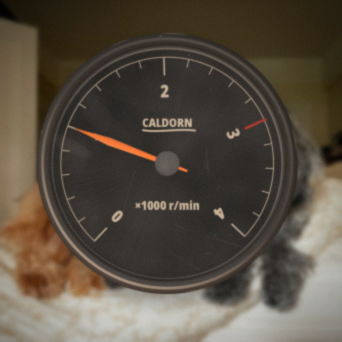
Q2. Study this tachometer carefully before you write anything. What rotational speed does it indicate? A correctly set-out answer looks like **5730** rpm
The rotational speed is **1000** rpm
